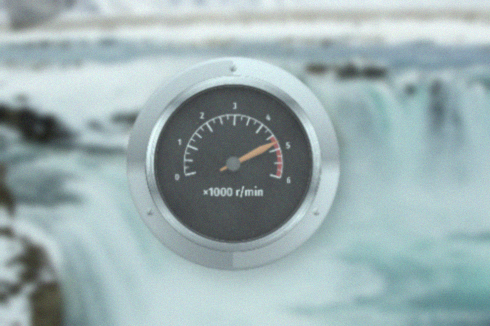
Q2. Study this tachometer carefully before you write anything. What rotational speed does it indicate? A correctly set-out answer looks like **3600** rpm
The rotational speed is **4750** rpm
